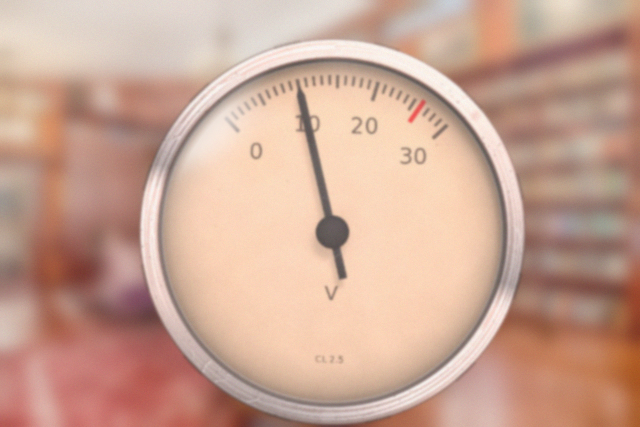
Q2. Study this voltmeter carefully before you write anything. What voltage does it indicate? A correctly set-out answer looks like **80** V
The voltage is **10** V
